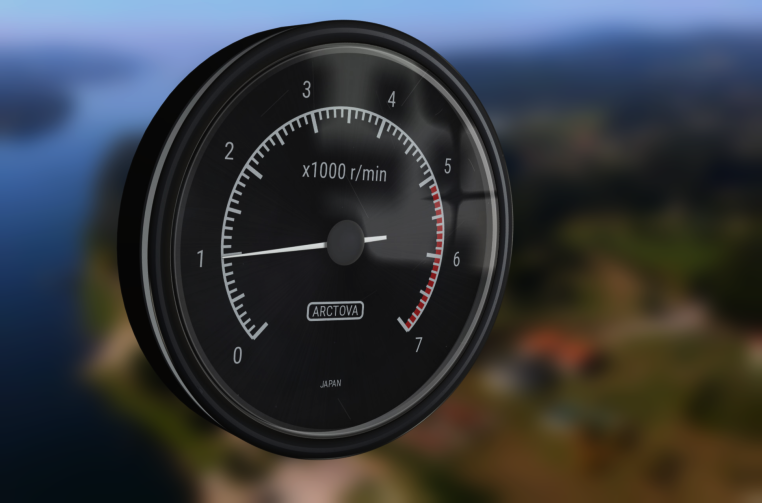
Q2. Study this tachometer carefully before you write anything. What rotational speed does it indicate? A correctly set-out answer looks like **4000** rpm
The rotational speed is **1000** rpm
